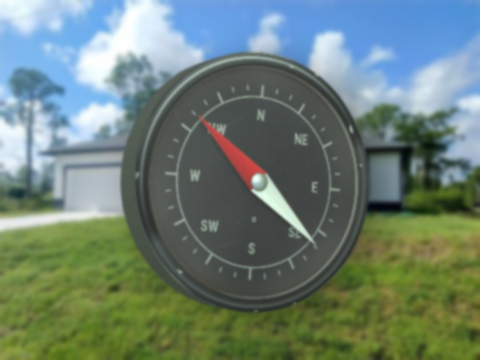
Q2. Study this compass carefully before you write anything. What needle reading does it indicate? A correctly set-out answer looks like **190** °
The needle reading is **310** °
